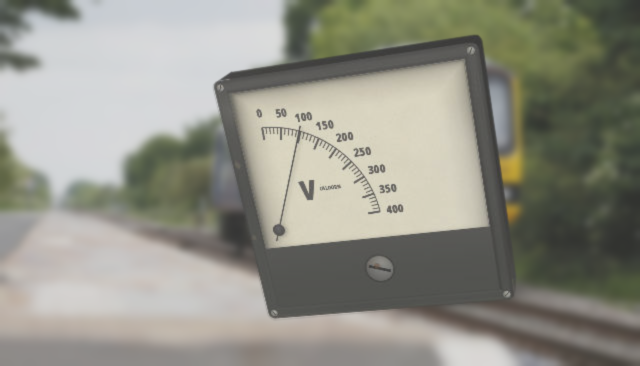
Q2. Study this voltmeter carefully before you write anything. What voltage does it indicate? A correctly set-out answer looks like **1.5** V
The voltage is **100** V
